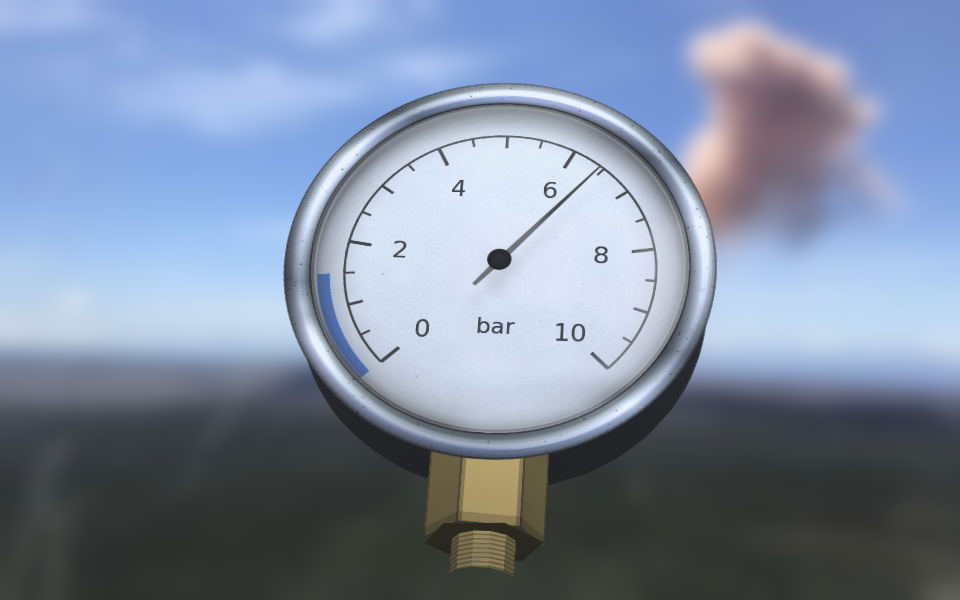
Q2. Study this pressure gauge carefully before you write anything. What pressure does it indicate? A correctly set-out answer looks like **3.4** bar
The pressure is **6.5** bar
